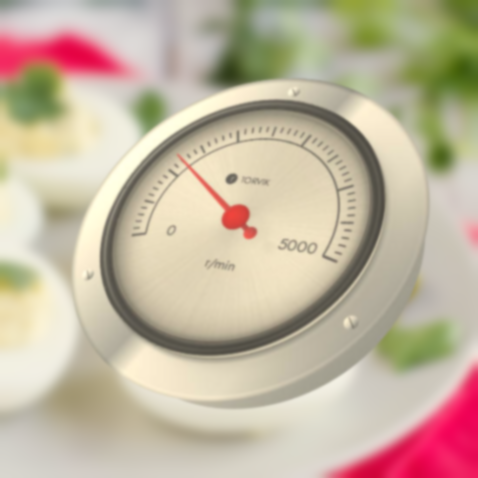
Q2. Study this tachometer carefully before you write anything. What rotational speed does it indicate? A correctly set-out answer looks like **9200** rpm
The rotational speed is **1200** rpm
